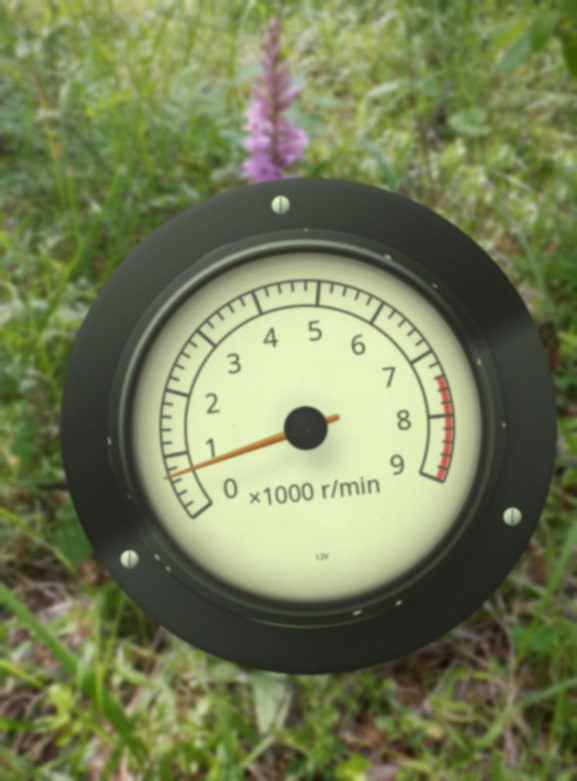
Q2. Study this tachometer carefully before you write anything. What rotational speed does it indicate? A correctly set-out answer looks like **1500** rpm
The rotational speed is **700** rpm
